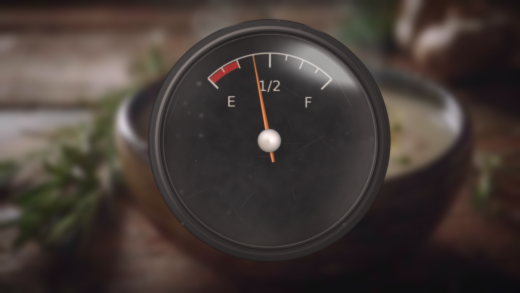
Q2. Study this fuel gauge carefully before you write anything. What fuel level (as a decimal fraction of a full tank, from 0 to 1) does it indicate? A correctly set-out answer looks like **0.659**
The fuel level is **0.375**
